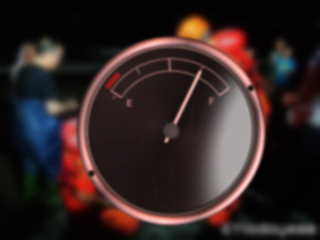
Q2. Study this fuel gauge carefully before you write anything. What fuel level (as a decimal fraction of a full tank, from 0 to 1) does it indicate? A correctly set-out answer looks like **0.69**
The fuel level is **0.75**
